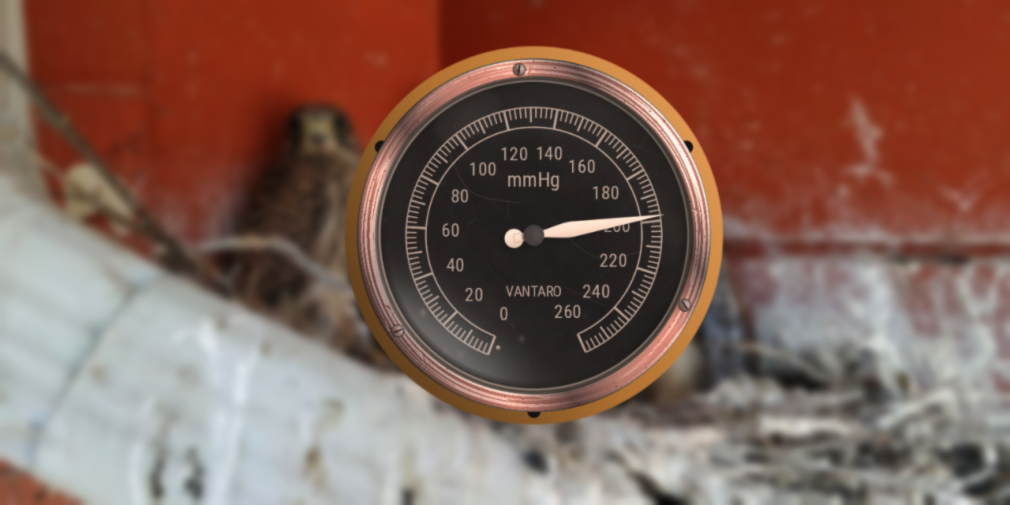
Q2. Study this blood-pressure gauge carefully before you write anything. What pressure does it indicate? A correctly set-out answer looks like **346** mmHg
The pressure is **198** mmHg
